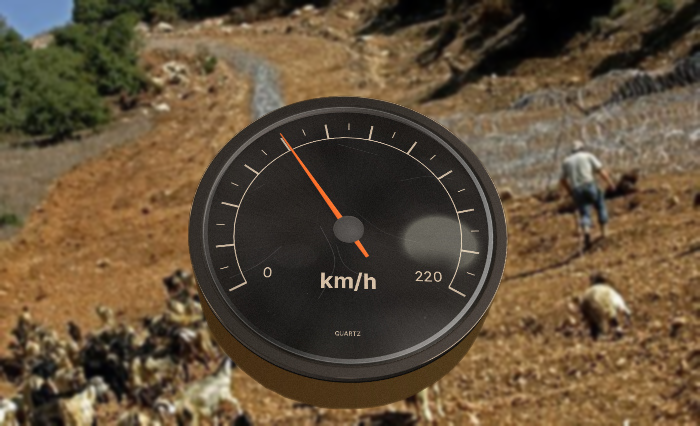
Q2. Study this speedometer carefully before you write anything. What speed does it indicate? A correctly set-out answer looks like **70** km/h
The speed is **80** km/h
